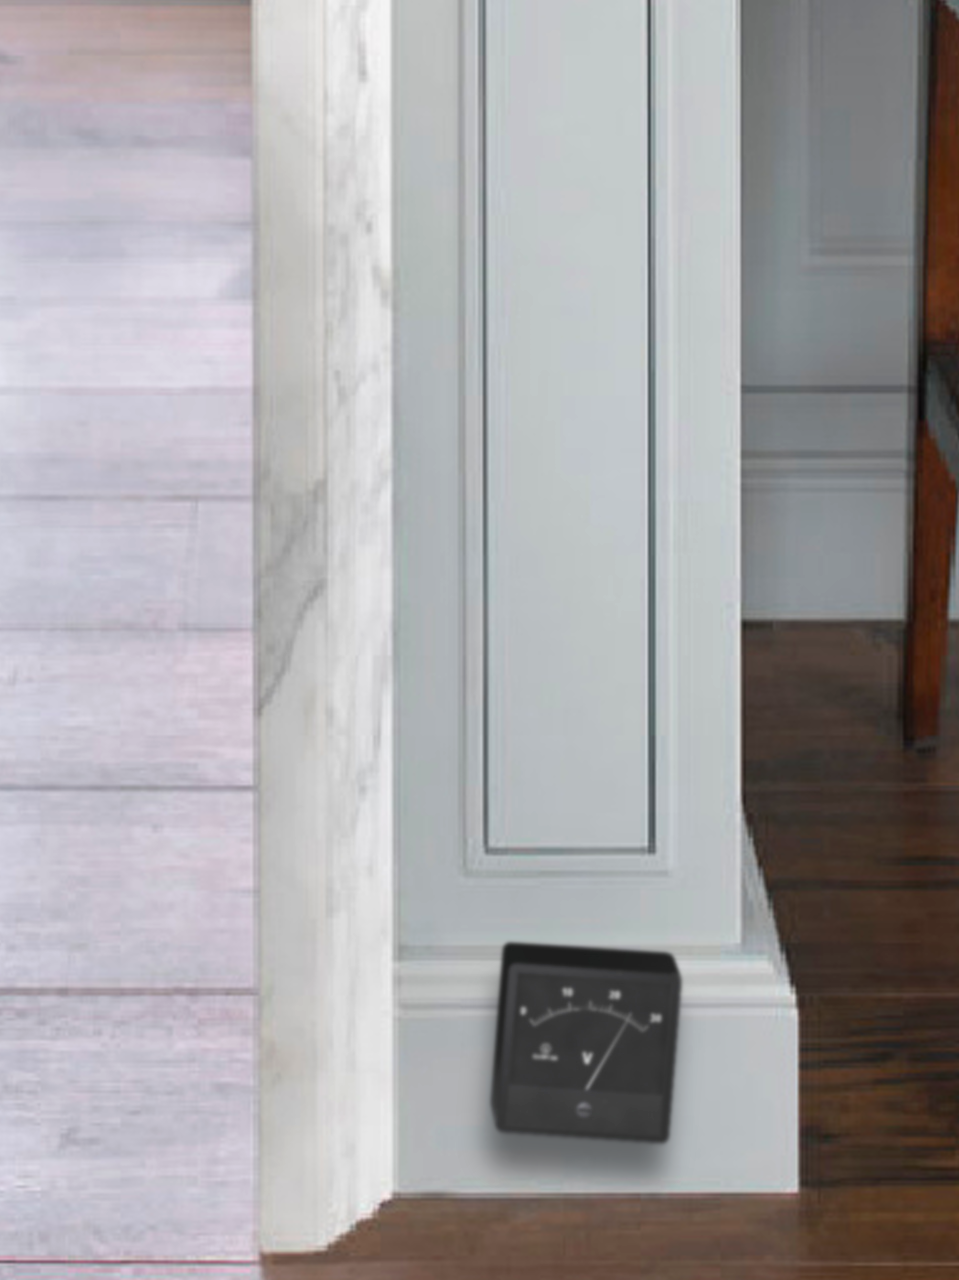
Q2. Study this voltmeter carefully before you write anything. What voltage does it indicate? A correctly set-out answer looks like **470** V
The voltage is **25** V
